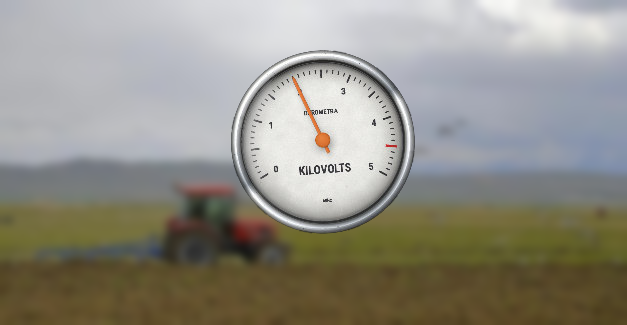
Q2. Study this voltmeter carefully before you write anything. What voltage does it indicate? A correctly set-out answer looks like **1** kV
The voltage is **2** kV
